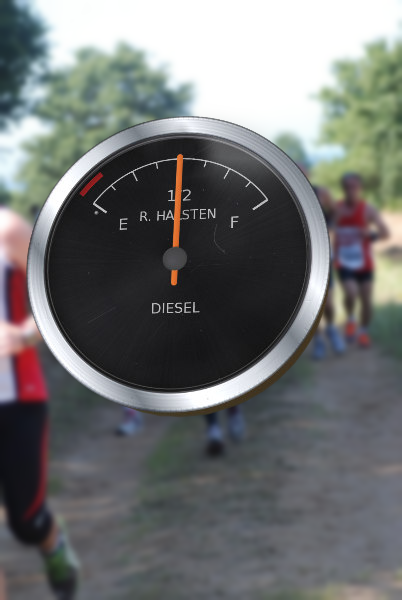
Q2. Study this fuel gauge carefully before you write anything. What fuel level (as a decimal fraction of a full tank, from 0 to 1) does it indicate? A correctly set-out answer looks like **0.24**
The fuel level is **0.5**
